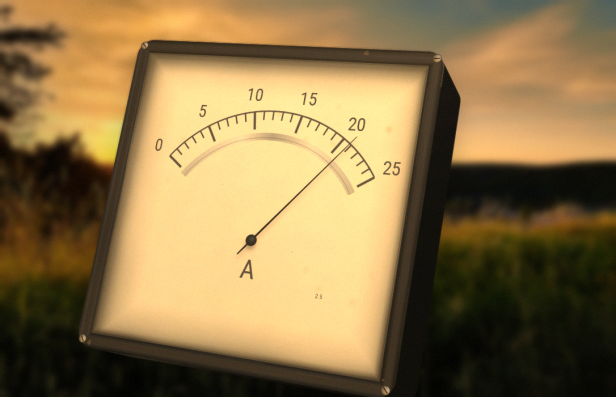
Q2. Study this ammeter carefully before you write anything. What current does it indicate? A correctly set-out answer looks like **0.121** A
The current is **21** A
